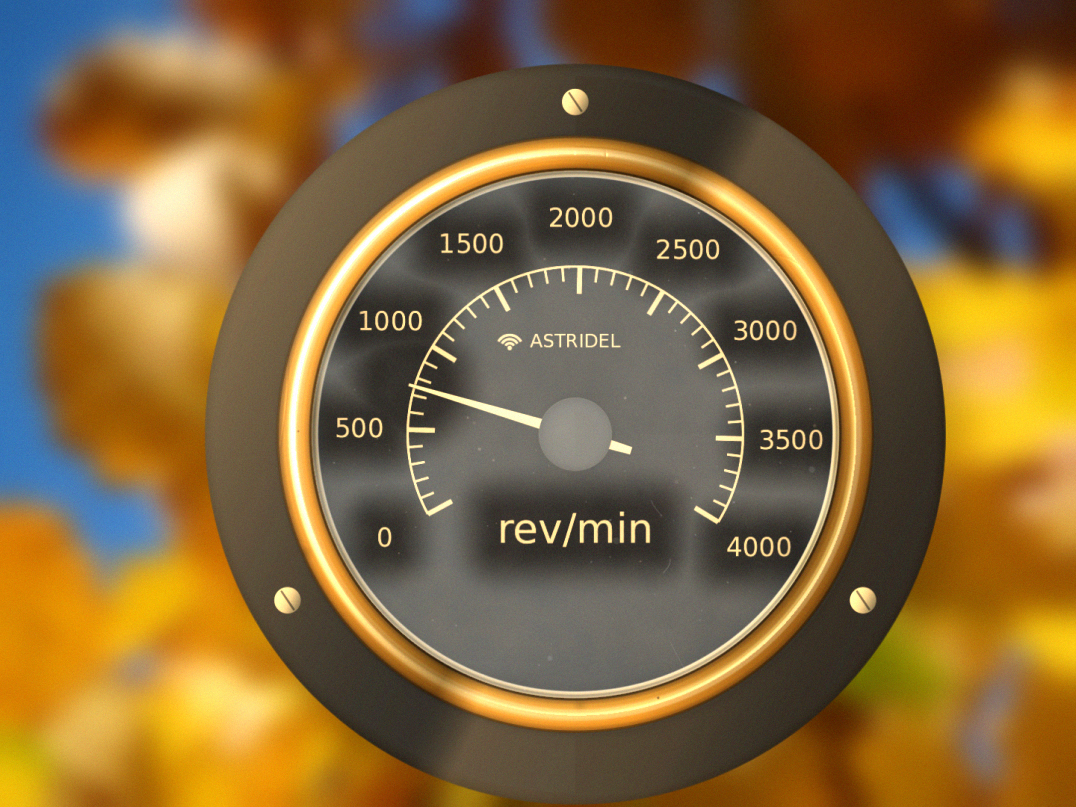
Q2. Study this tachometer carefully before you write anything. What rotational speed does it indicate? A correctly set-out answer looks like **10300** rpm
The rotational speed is **750** rpm
